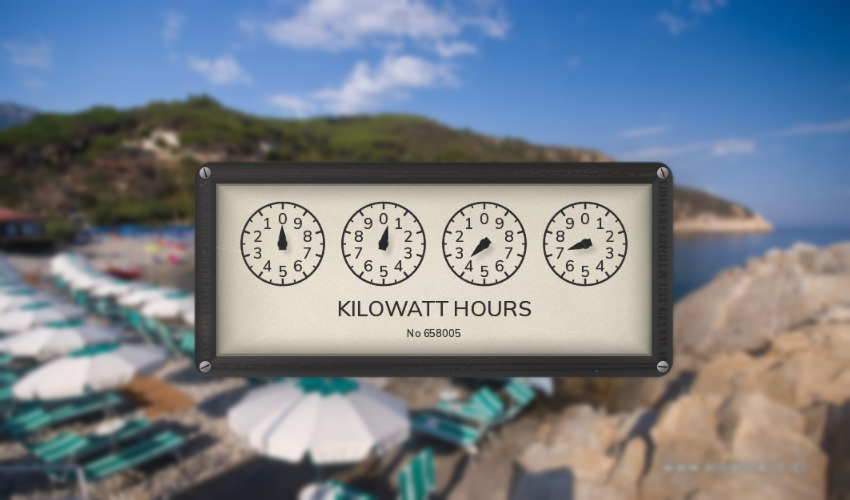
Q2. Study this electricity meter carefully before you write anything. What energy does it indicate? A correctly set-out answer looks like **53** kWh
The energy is **37** kWh
